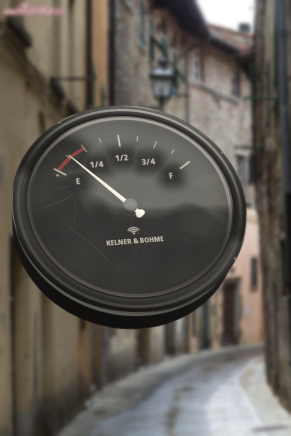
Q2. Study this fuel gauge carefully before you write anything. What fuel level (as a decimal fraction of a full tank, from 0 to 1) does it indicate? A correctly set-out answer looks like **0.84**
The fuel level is **0.125**
